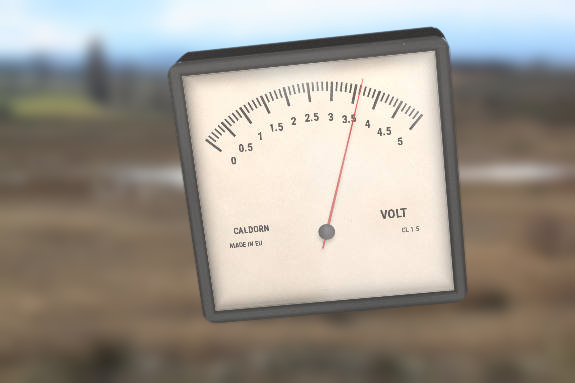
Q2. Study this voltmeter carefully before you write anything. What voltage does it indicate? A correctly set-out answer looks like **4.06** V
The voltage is **3.6** V
